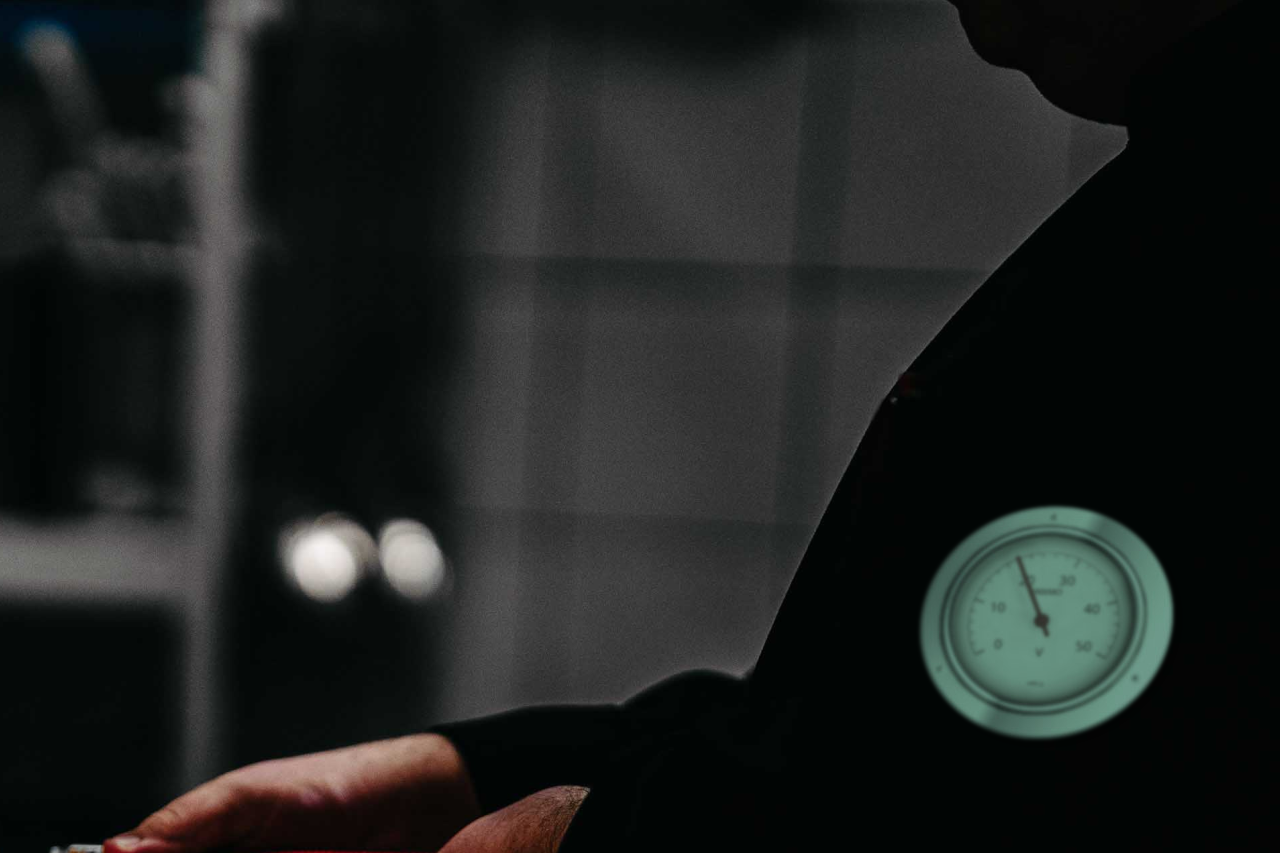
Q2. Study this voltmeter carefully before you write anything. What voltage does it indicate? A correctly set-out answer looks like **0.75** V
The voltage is **20** V
